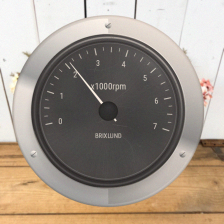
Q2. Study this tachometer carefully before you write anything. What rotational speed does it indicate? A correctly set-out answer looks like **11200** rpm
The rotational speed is **2125** rpm
